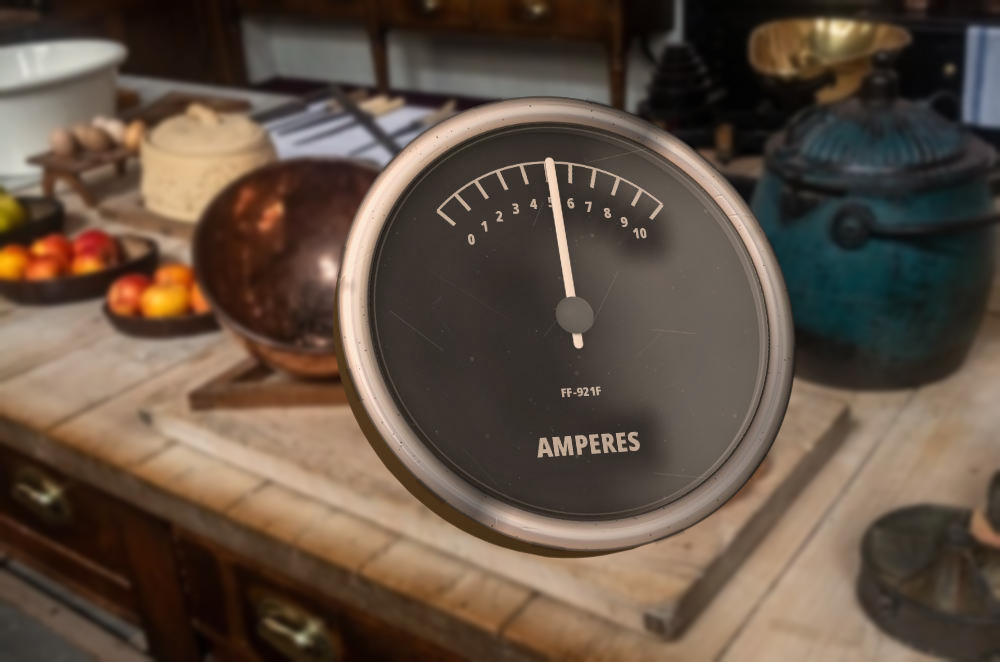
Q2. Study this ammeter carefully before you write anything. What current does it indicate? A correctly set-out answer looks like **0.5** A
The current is **5** A
